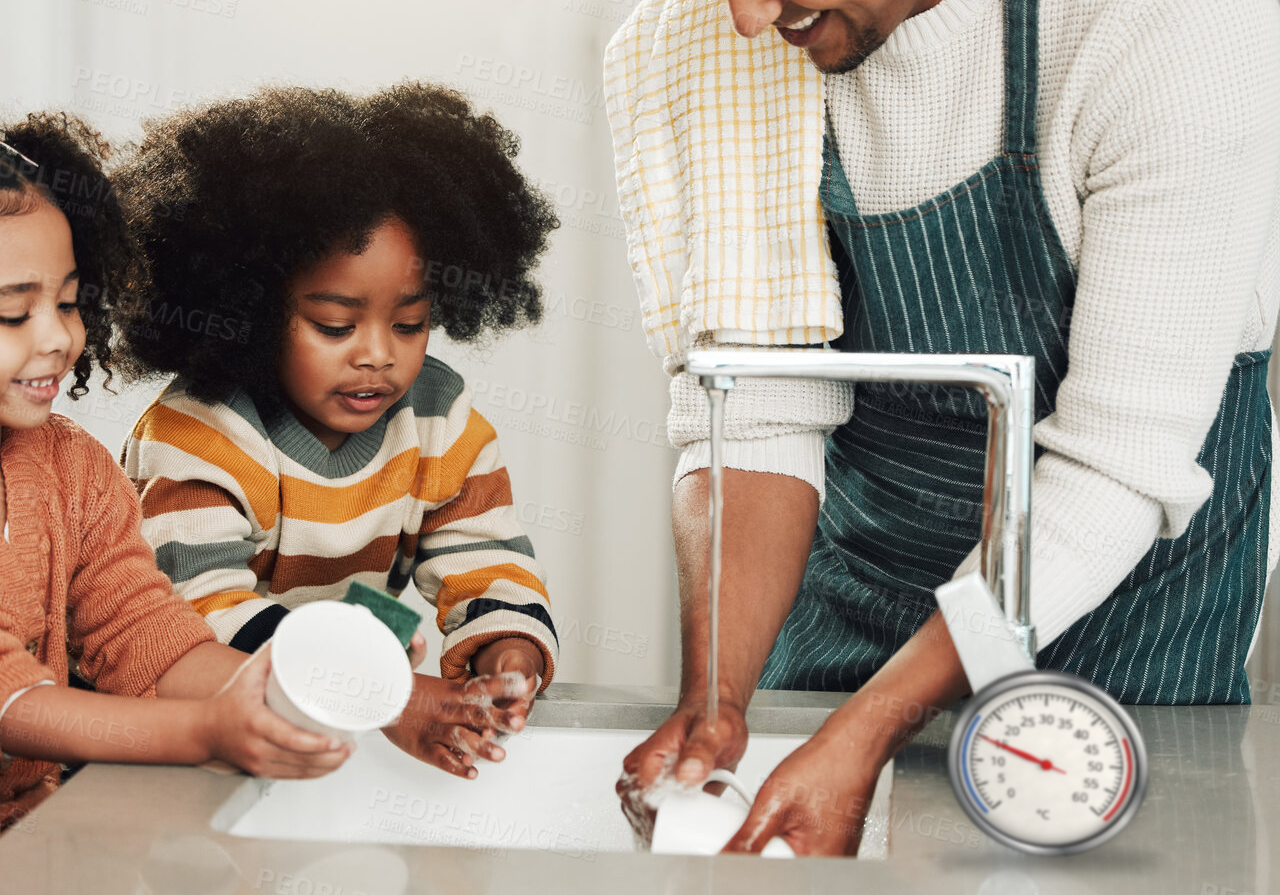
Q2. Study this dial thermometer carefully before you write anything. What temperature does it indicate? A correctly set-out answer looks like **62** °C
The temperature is **15** °C
